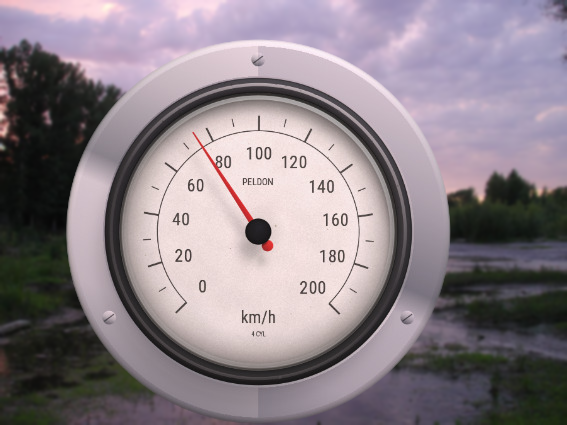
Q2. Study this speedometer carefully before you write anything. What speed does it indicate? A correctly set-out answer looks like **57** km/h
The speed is **75** km/h
